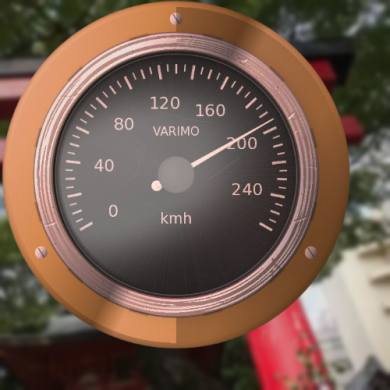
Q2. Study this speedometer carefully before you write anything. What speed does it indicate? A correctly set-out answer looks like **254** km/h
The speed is **195** km/h
